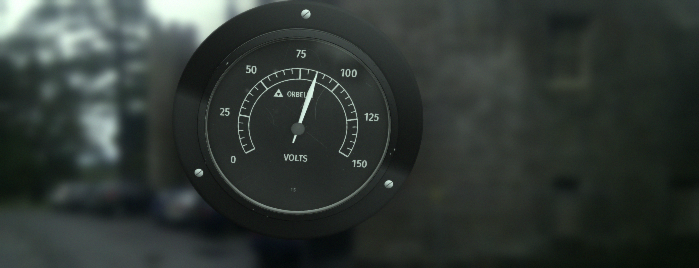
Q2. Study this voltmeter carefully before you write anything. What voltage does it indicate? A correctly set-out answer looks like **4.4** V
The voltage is **85** V
